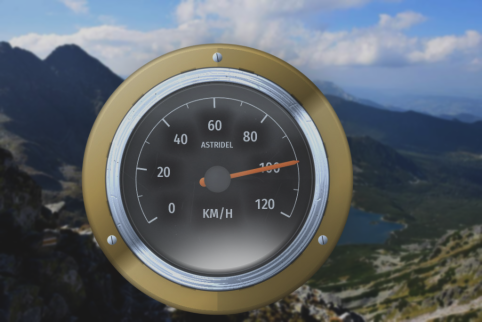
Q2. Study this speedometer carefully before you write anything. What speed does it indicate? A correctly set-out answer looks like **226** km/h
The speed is **100** km/h
